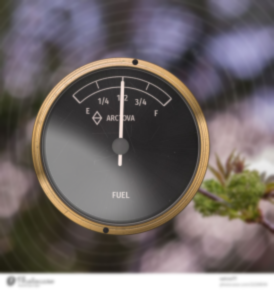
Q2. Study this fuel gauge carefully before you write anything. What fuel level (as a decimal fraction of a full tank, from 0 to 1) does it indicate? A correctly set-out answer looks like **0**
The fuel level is **0.5**
